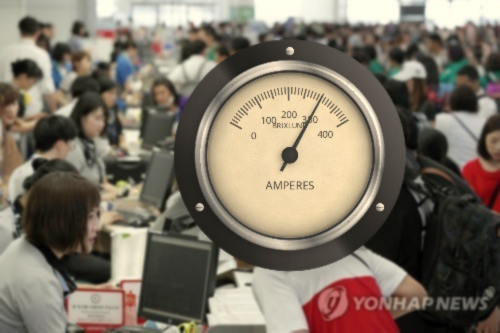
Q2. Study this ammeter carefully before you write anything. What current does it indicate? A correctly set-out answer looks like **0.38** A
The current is **300** A
